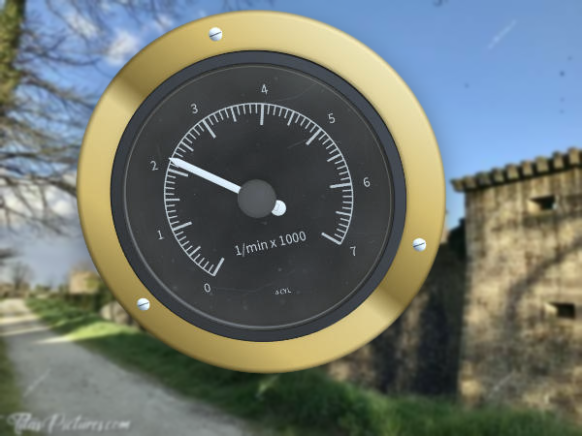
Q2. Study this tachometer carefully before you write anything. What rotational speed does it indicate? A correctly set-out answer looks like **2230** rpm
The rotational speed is **2200** rpm
